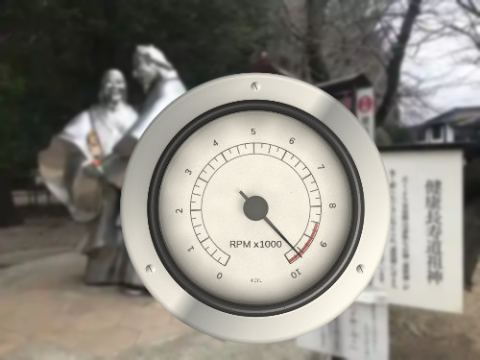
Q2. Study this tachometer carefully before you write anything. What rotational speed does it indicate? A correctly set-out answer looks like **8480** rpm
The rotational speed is **9625** rpm
